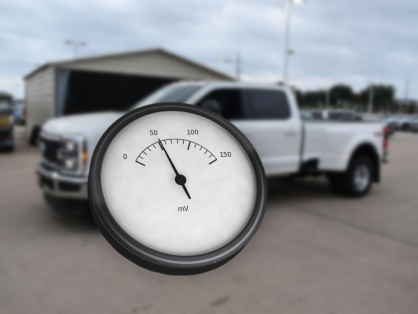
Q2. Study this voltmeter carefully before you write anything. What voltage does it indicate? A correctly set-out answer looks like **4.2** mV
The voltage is **50** mV
